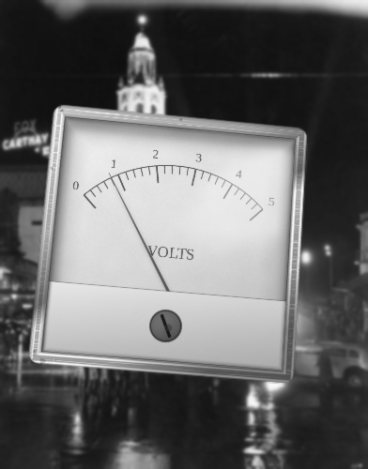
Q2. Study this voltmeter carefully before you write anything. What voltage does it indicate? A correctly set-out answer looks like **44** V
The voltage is **0.8** V
